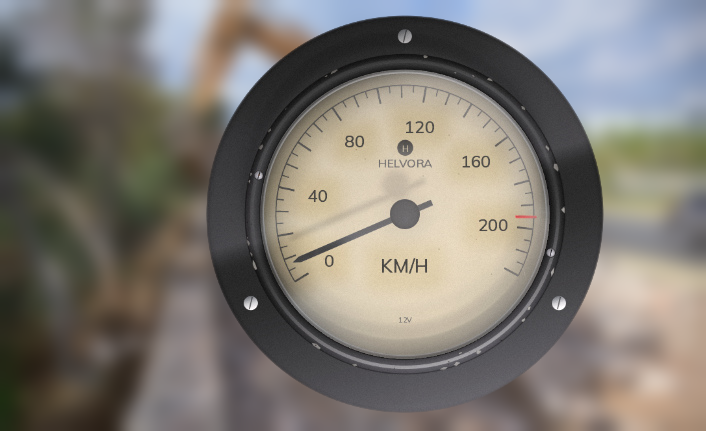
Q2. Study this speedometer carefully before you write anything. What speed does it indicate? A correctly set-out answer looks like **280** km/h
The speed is **7.5** km/h
